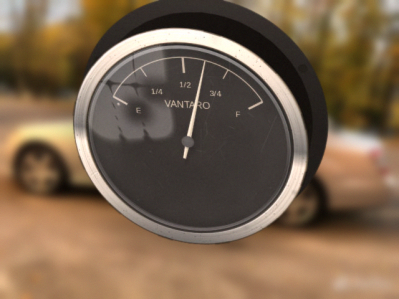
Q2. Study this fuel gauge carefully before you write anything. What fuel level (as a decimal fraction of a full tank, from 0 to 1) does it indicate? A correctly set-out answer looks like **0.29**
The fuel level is **0.625**
